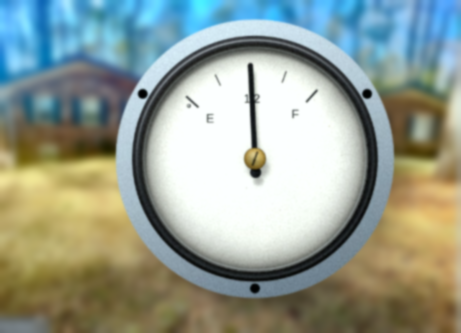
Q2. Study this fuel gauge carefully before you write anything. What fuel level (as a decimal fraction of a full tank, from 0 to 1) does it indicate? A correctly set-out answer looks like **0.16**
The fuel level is **0.5**
